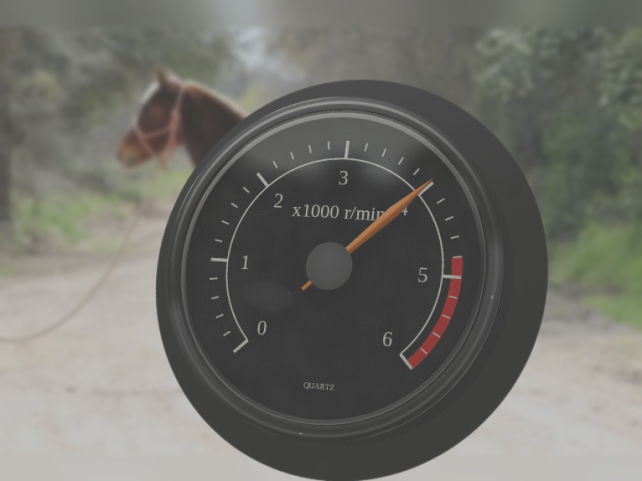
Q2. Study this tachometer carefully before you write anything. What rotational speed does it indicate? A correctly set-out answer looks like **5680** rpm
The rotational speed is **4000** rpm
